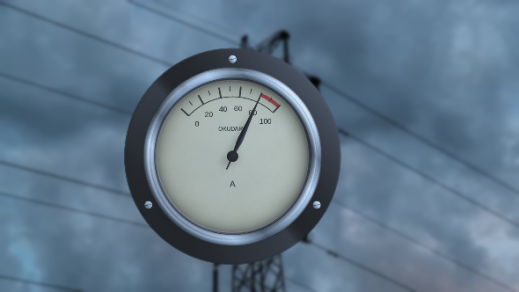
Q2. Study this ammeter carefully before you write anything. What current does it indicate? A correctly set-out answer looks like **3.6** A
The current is **80** A
